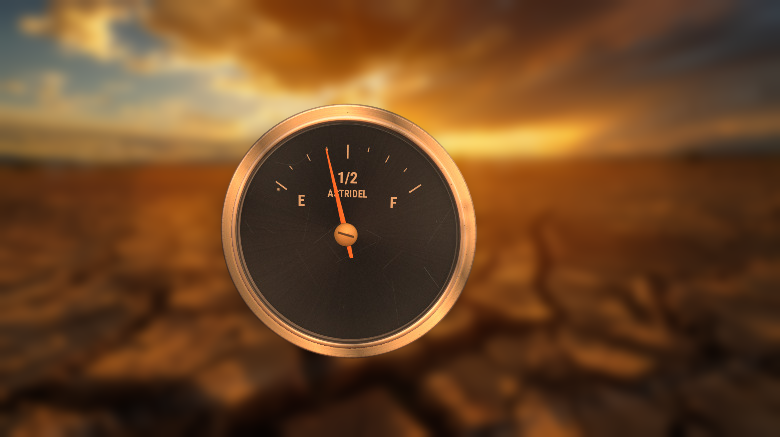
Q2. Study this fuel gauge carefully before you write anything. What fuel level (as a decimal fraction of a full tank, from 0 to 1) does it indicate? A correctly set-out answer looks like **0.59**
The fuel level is **0.375**
